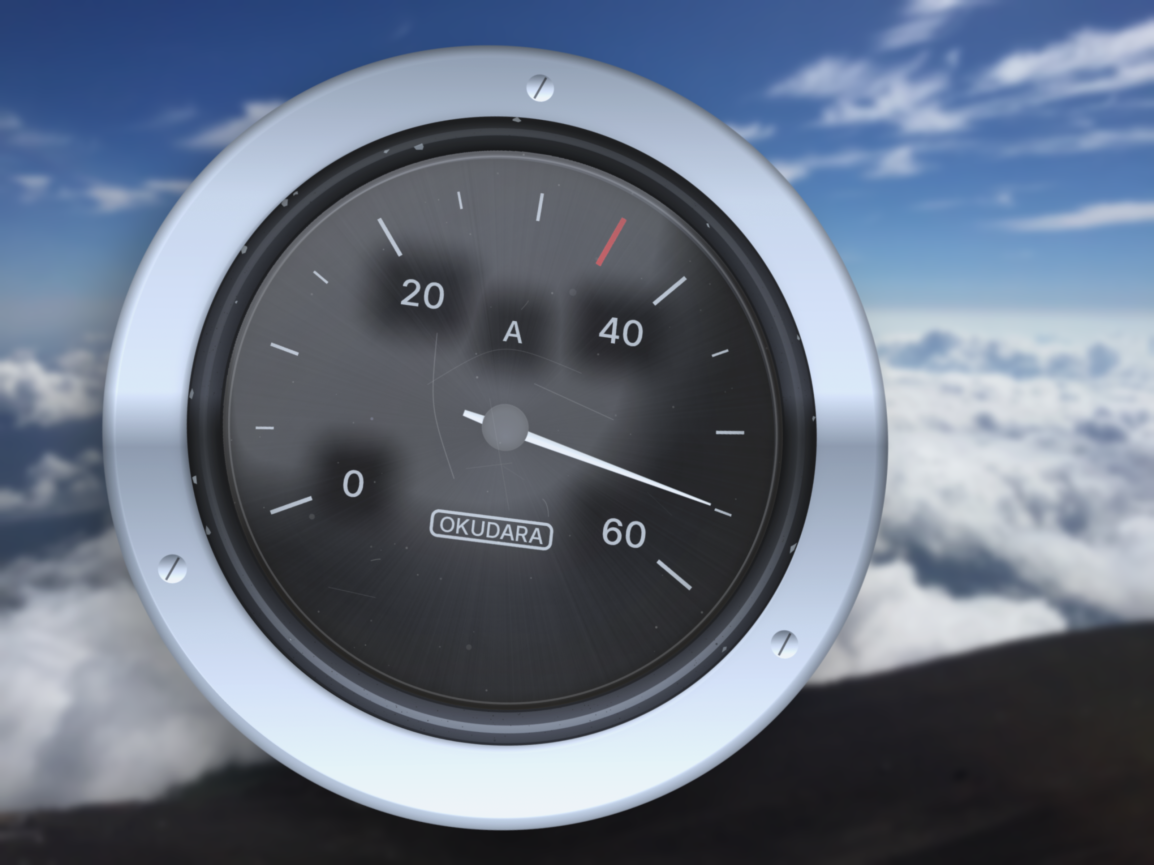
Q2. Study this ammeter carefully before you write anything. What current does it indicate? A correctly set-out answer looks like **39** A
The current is **55** A
